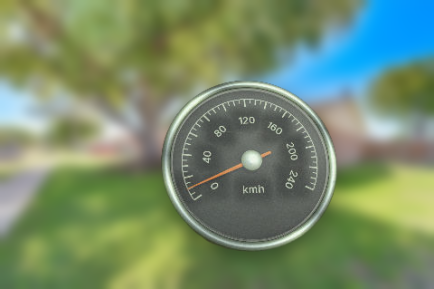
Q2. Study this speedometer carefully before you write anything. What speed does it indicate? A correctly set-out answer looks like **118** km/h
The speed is **10** km/h
